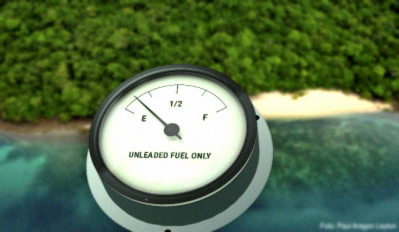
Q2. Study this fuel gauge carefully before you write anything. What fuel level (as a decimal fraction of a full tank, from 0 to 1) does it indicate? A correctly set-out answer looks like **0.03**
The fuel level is **0.125**
